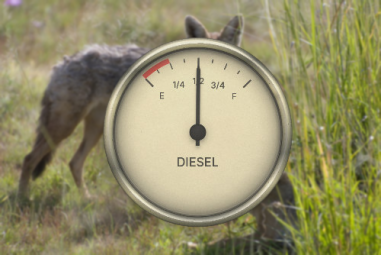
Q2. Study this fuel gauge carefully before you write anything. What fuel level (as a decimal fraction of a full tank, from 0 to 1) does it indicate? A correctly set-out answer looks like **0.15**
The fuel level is **0.5**
